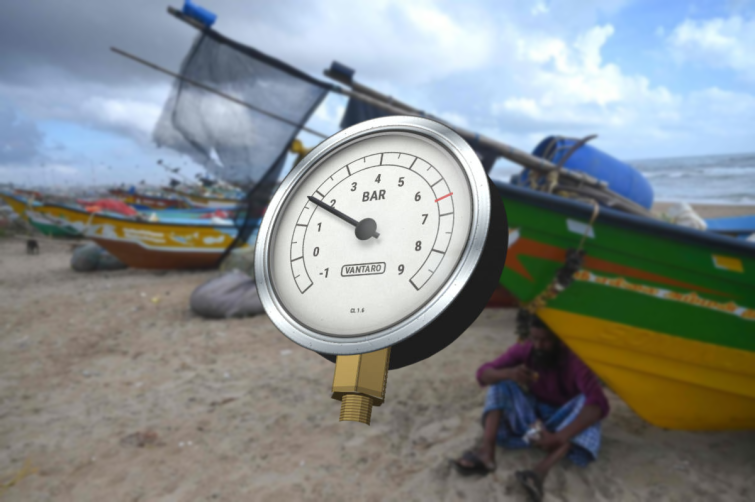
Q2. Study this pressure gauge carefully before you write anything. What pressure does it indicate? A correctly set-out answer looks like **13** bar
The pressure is **1.75** bar
